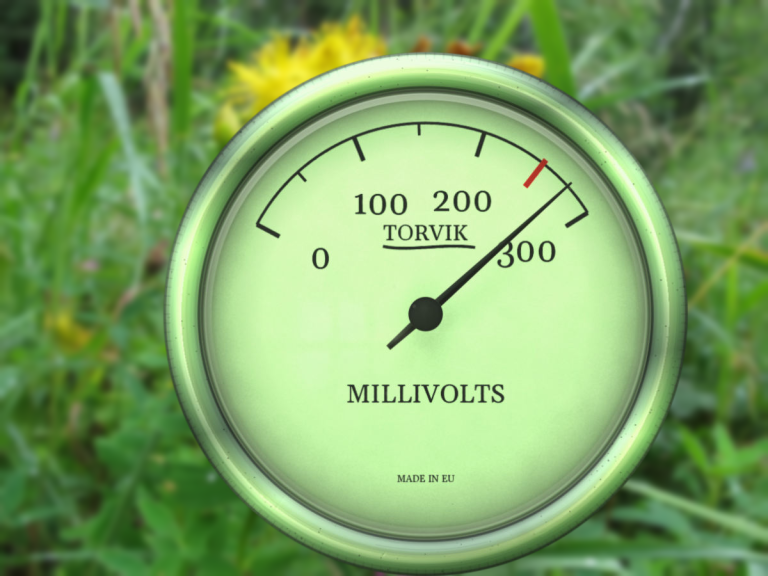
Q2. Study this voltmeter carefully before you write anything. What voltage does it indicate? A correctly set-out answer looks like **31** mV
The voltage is **275** mV
